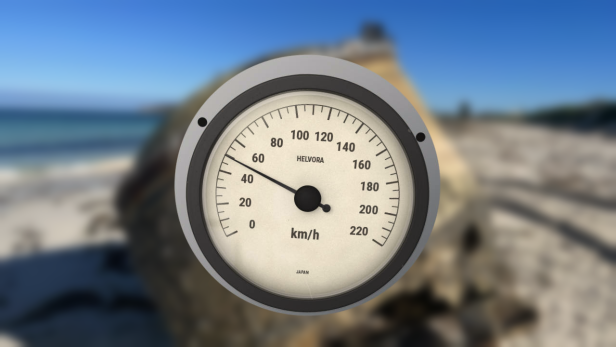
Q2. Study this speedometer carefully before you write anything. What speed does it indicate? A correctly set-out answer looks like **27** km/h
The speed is **50** km/h
